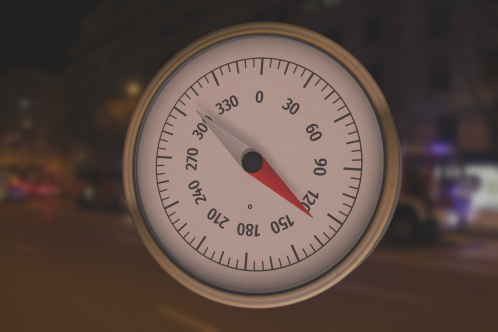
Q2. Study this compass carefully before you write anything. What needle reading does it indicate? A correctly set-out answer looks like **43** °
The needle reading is **127.5** °
